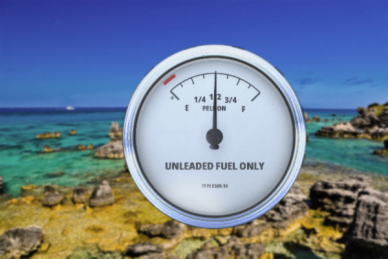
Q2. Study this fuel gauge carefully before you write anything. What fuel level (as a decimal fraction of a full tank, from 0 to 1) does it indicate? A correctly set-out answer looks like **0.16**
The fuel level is **0.5**
